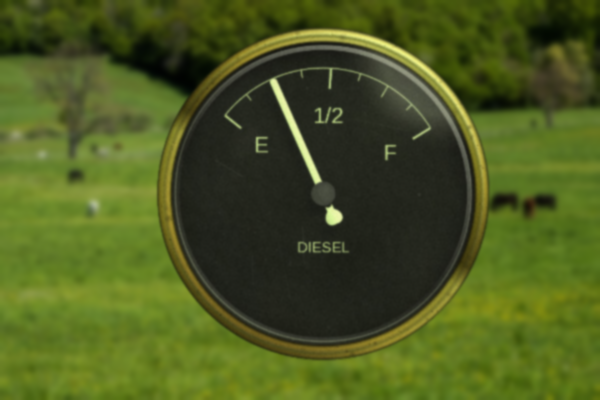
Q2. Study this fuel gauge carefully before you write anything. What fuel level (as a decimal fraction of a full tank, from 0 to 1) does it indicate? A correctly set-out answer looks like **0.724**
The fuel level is **0.25**
